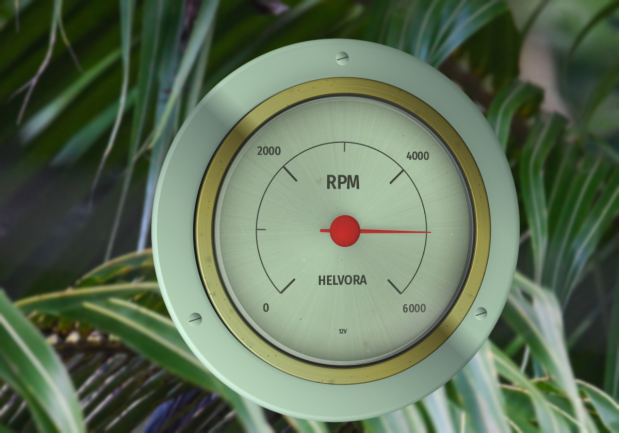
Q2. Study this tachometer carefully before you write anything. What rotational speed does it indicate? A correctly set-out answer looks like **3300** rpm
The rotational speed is **5000** rpm
